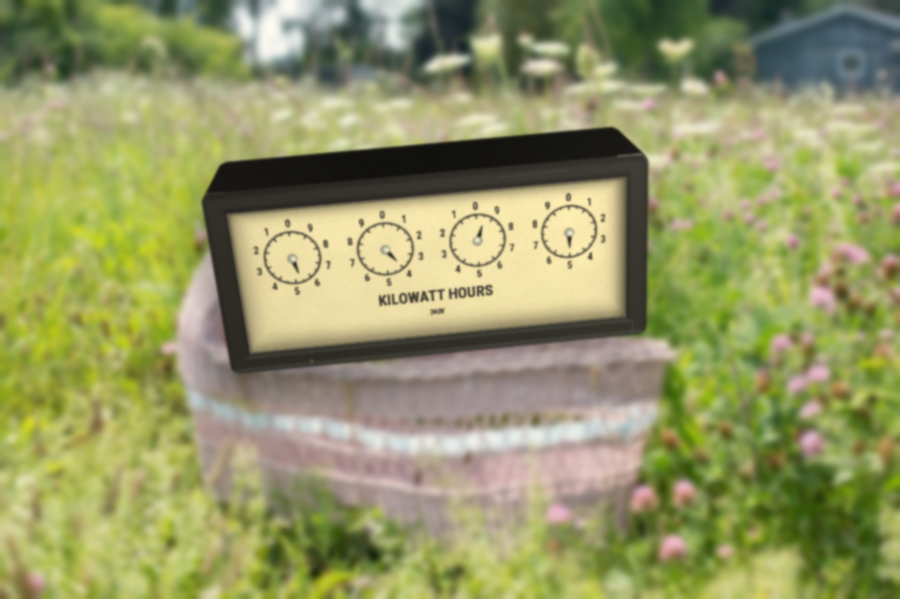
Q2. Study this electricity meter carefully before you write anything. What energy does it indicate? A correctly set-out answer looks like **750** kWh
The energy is **5395** kWh
